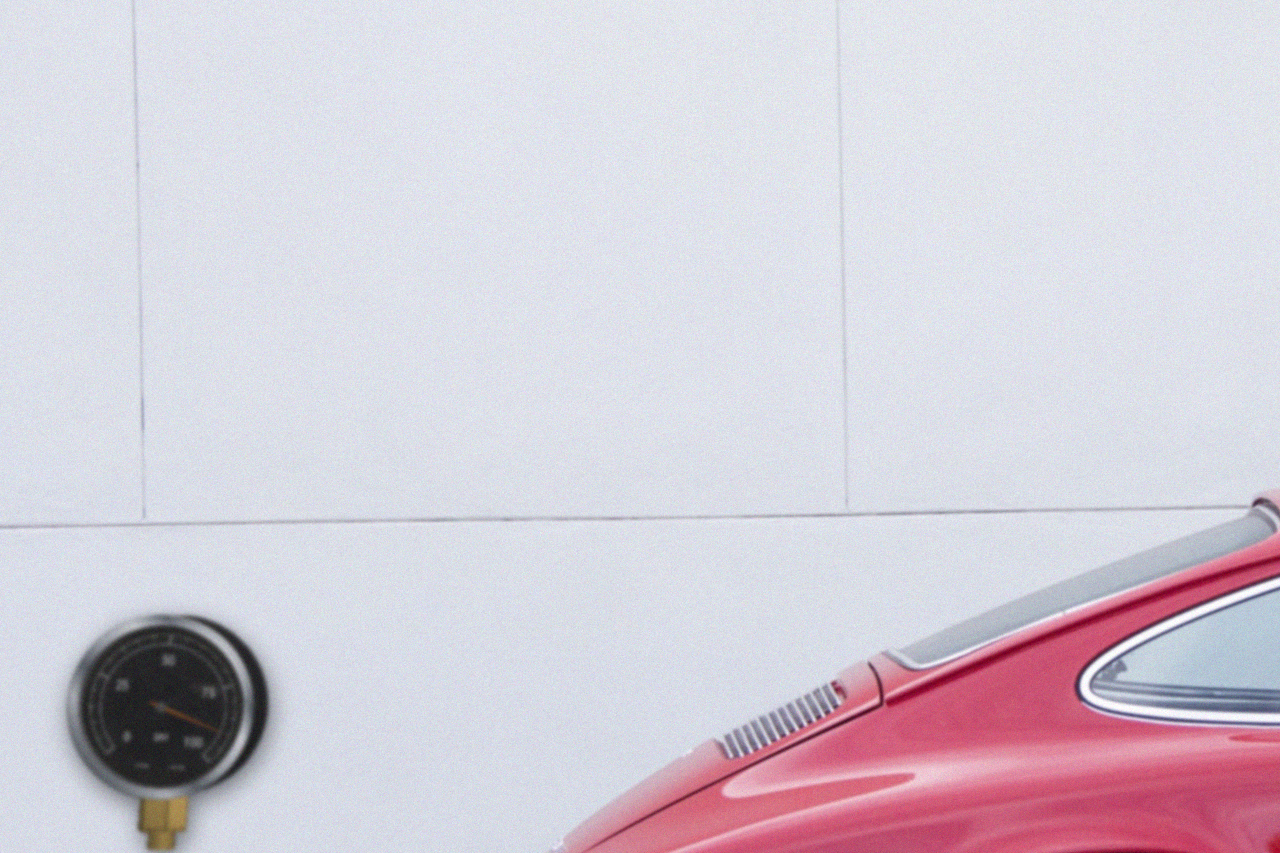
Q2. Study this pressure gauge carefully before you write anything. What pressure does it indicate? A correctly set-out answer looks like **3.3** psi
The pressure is **90** psi
